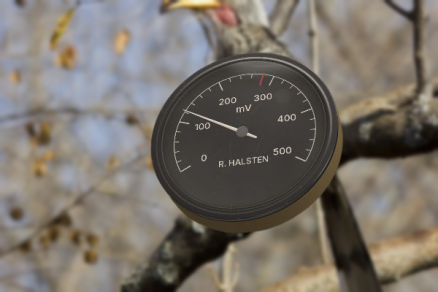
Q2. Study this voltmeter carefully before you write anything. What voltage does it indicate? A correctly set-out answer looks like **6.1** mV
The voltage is **120** mV
